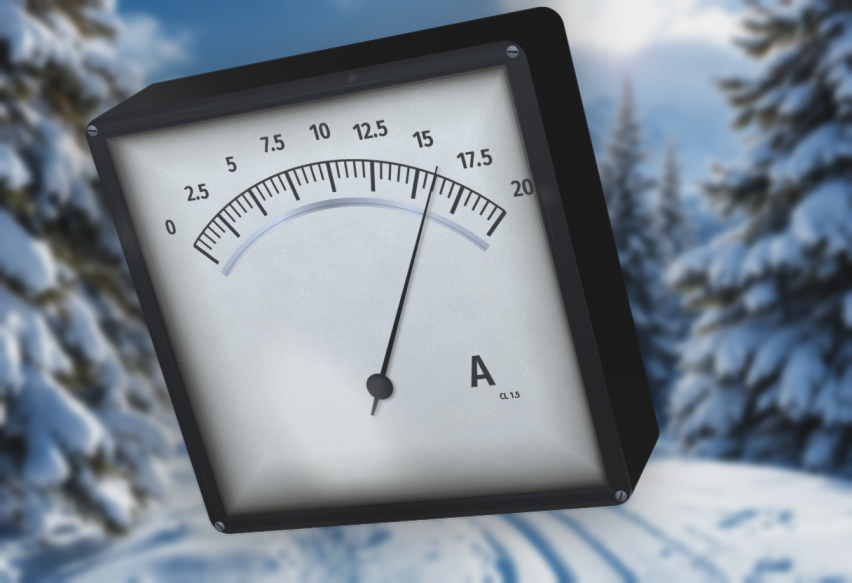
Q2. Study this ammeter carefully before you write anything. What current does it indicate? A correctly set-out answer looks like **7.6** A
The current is **16** A
